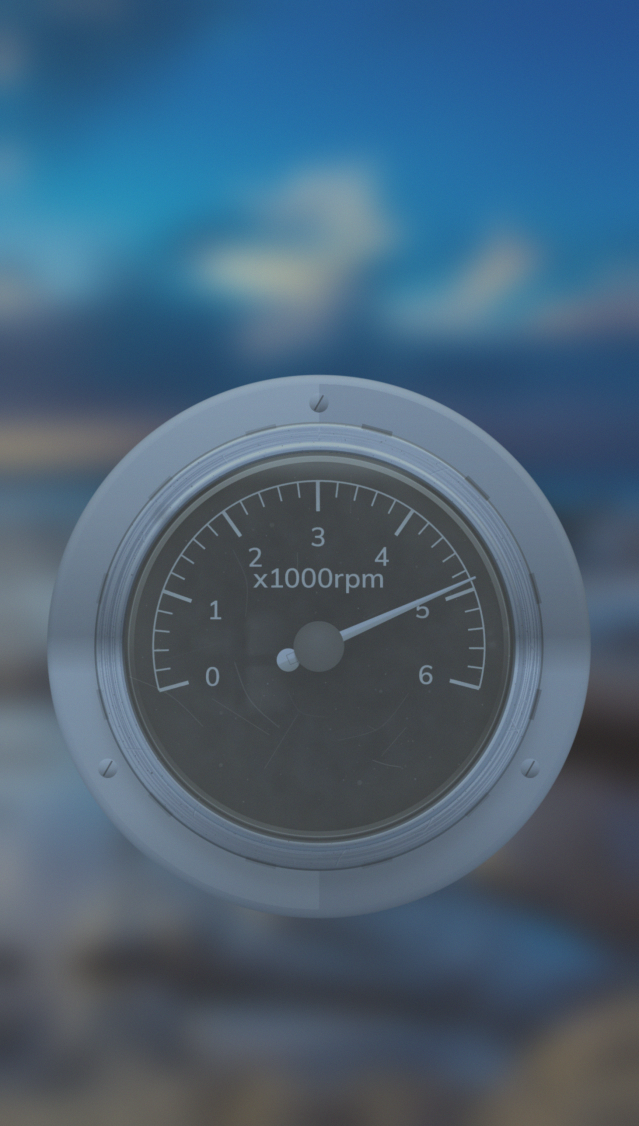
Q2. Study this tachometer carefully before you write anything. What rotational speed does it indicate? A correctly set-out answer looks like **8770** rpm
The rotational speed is **4900** rpm
